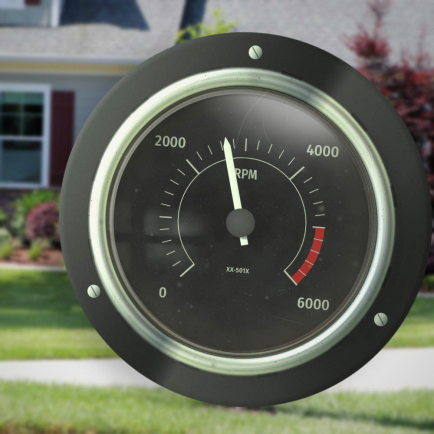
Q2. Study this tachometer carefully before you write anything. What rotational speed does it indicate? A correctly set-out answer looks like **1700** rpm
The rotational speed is **2700** rpm
